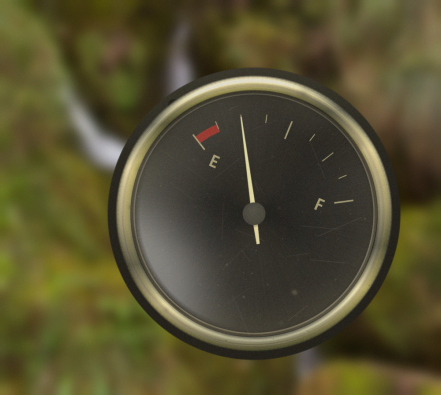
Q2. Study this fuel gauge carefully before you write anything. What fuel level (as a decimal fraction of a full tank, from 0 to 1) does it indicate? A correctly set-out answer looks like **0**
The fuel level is **0.25**
